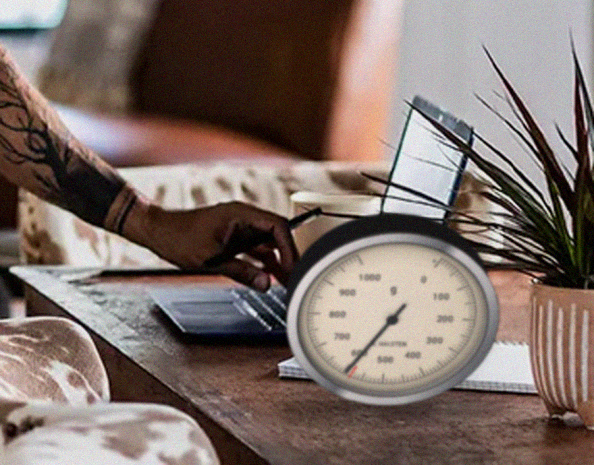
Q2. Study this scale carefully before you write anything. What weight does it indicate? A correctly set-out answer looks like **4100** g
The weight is **600** g
